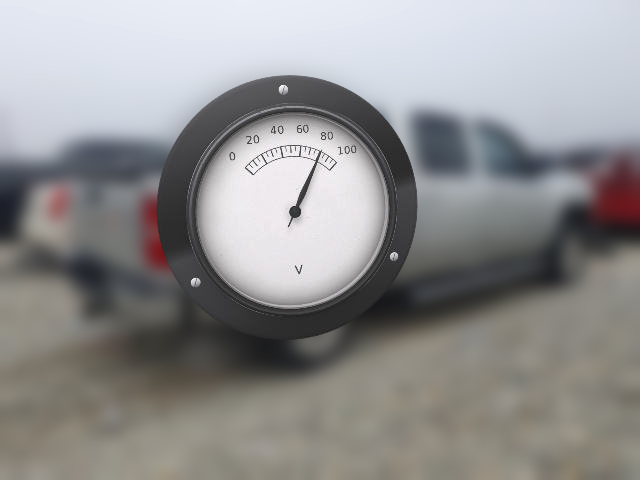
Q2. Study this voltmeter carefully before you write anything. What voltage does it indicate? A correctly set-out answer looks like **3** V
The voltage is **80** V
